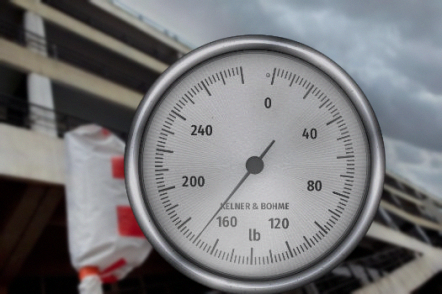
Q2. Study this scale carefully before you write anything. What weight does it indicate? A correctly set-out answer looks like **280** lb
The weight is **170** lb
